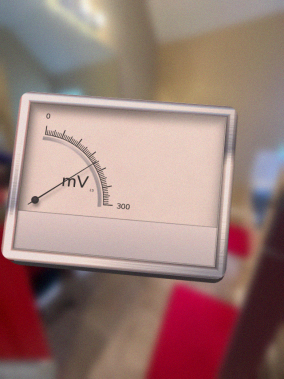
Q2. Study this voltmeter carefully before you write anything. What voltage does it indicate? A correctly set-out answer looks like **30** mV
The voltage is **175** mV
